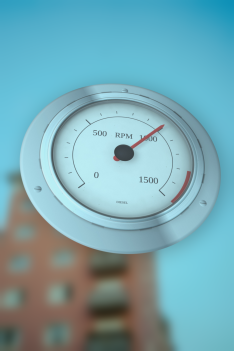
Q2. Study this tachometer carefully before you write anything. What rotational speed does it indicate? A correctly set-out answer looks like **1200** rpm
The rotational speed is **1000** rpm
